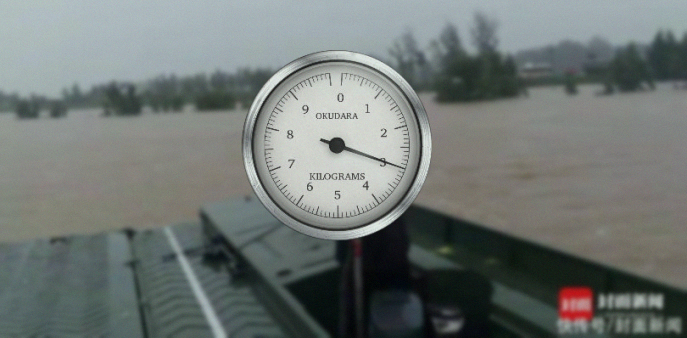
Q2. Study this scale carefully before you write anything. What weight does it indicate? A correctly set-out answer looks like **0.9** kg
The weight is **3** kg
